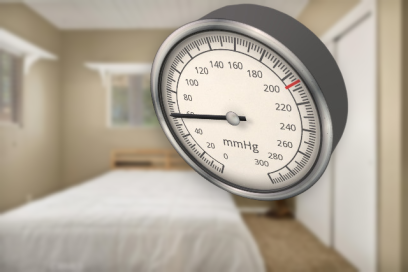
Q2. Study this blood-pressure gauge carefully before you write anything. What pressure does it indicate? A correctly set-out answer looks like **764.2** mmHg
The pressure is **60** mmHg
